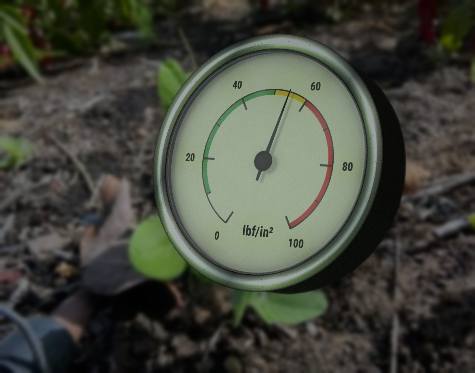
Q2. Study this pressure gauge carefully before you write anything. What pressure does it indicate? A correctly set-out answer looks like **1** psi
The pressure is **55** psi
